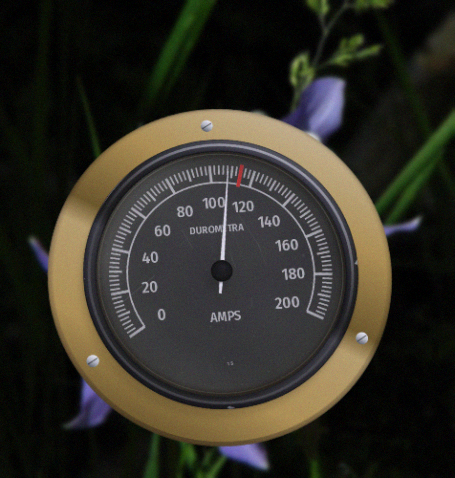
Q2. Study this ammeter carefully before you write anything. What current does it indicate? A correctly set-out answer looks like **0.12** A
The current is **108** A
